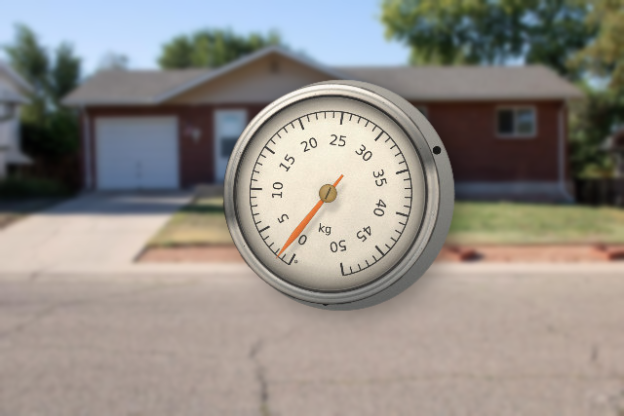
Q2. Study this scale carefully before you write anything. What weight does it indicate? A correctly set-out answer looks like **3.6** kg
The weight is **1.5** kg
